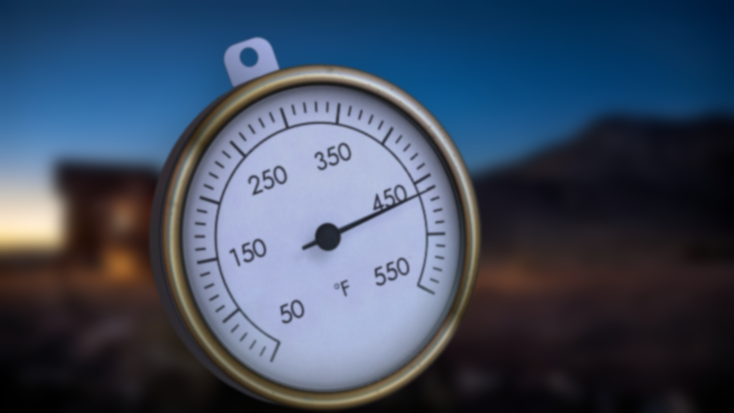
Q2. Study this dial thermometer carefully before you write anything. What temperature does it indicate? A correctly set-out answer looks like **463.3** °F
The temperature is **460** °F
